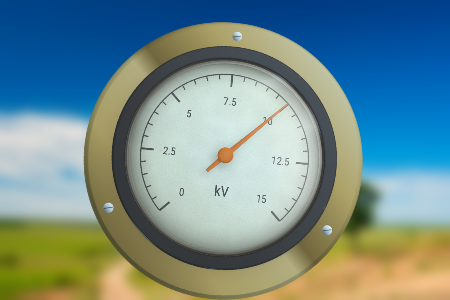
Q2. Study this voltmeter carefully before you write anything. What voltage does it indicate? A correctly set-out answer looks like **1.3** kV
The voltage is **10** kV
